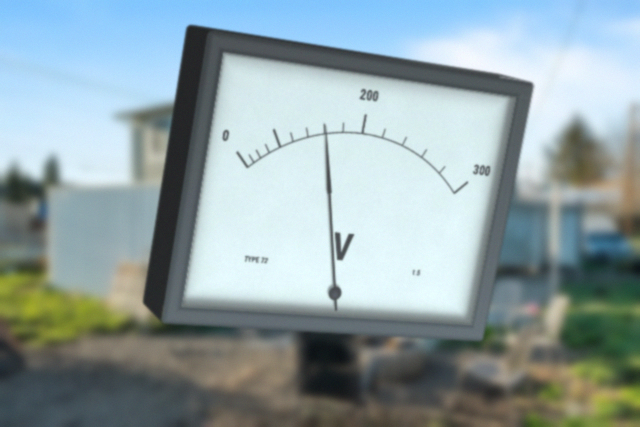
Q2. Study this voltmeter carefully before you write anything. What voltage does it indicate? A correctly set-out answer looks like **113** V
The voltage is **160** V
